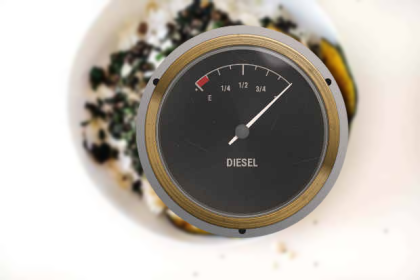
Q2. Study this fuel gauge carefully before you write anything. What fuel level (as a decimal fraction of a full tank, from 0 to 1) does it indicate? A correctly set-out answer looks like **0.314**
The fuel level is **1**
